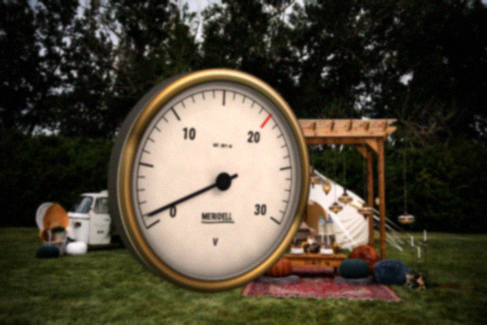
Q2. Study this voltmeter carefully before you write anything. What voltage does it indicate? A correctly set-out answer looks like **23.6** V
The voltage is **1** V
